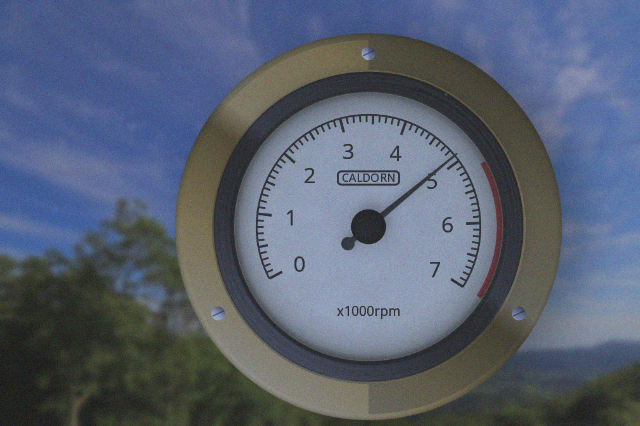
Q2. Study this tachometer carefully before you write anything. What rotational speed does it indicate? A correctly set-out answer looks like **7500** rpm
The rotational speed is **4900** rpm
